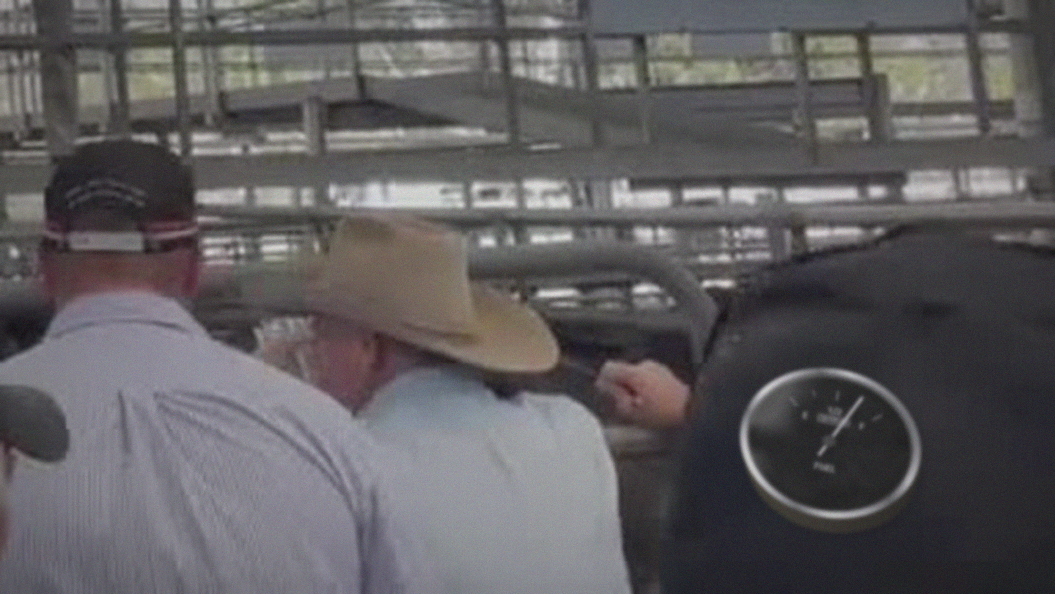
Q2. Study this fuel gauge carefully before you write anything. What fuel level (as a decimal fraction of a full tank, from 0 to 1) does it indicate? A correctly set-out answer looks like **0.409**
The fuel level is **0.75**
